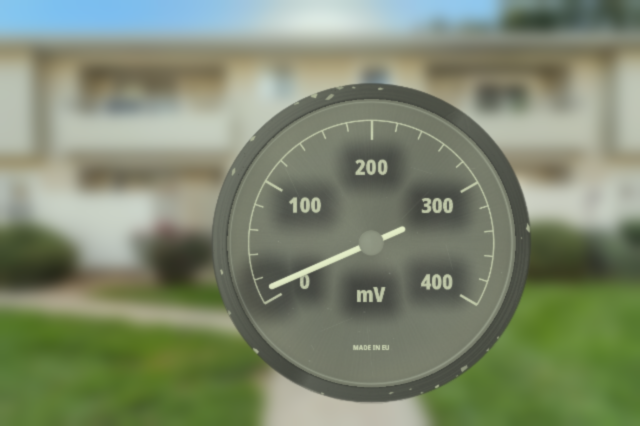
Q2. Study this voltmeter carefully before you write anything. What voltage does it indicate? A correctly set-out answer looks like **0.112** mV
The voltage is **10** mV
